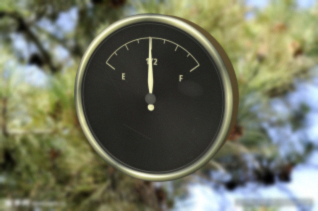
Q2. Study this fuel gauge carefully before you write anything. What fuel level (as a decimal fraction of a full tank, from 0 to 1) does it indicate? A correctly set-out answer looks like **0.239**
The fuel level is **0.5**
